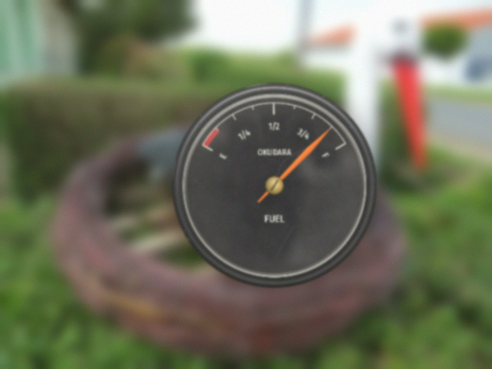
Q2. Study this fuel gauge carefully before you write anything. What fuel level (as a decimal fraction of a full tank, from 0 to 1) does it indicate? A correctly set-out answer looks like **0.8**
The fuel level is **0.875**
